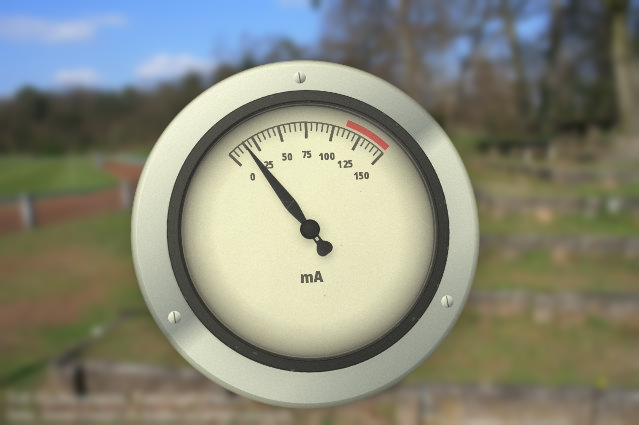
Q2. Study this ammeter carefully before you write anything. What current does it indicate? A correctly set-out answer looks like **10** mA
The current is **15** mA
